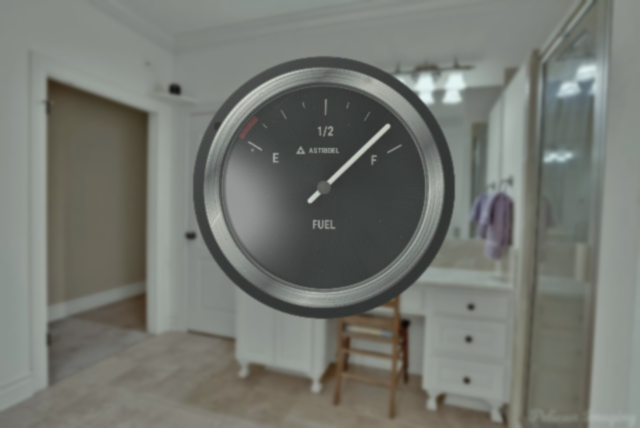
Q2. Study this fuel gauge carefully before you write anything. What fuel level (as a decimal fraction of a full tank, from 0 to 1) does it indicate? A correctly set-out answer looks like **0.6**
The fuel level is **0.875**
